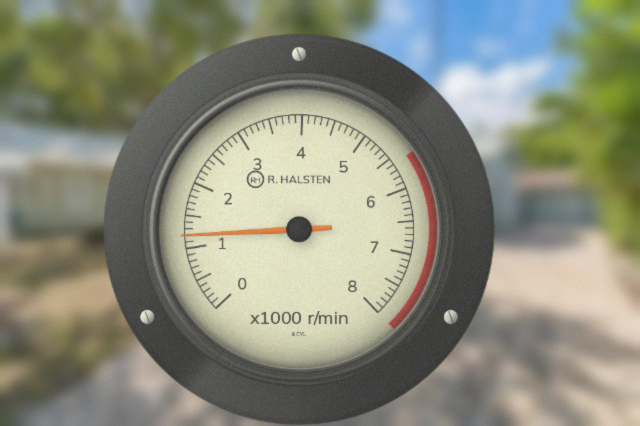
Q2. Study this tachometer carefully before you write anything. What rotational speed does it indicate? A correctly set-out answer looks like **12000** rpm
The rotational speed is **1200** rpm
